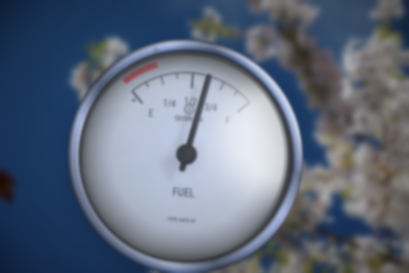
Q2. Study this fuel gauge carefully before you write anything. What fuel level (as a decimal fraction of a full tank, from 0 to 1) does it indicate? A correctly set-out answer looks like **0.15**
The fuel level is **0.625**
